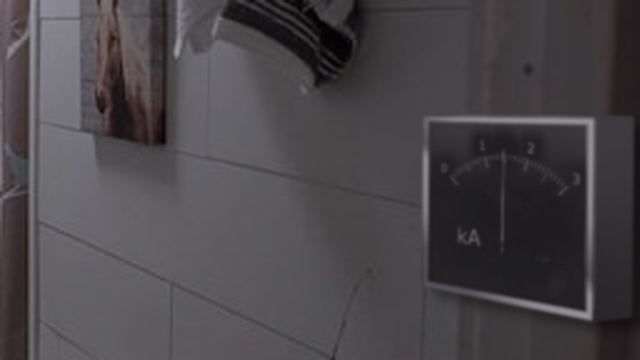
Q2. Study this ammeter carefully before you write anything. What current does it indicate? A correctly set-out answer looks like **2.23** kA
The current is **1.5** kA
